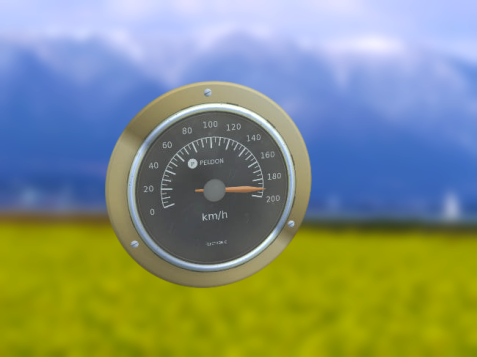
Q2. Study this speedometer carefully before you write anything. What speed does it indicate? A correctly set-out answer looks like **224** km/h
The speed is **190** km/h
